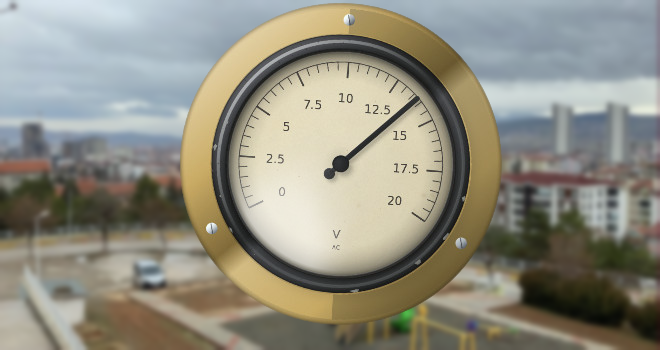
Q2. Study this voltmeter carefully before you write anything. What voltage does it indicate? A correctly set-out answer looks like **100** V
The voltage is **13.75** V
